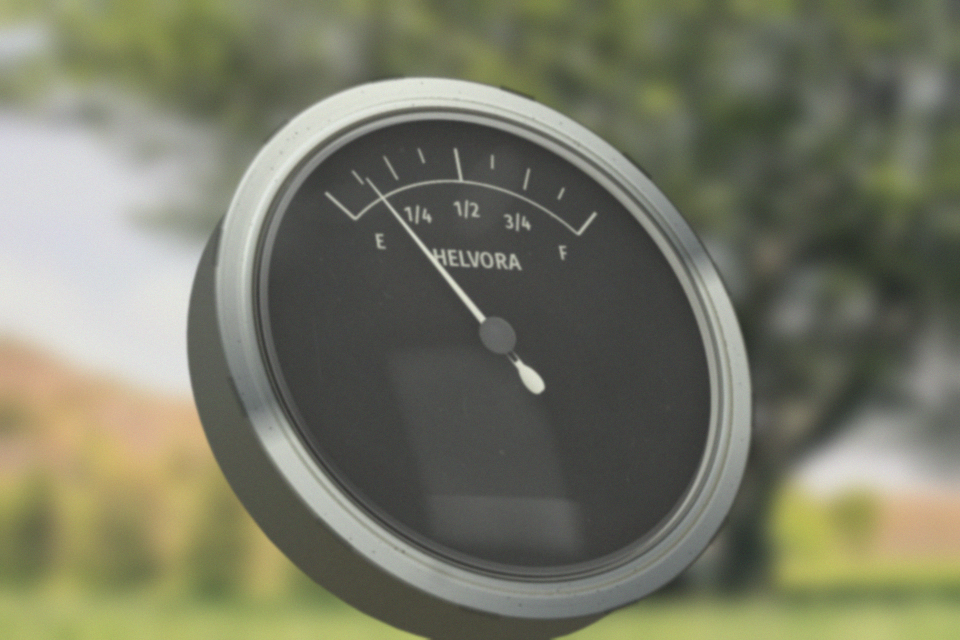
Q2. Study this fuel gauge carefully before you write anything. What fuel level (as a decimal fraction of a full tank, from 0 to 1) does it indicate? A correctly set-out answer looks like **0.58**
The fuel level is **0.125**
